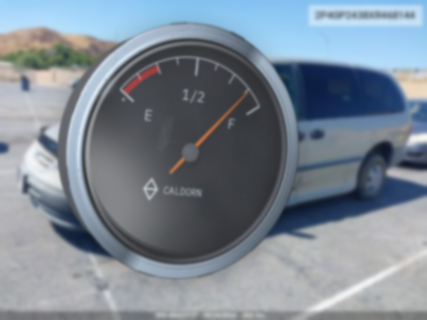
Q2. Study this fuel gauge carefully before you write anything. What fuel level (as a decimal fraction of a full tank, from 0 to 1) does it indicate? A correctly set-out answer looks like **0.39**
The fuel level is **0.875**
